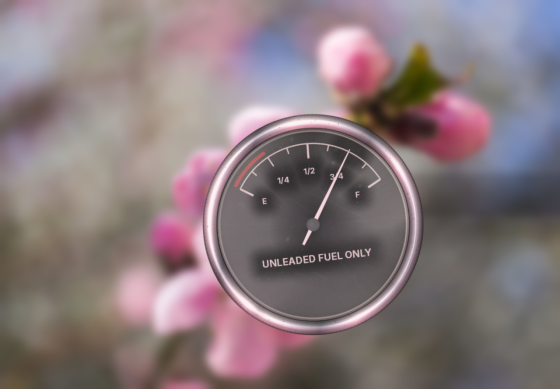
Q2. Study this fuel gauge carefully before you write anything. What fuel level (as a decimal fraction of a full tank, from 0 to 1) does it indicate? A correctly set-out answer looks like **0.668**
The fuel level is **0.75**
